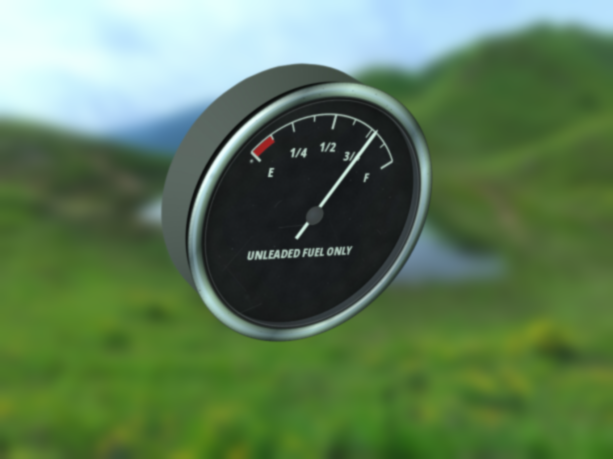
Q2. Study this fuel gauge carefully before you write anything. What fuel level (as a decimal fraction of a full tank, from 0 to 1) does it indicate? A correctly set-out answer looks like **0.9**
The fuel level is **0.75**
